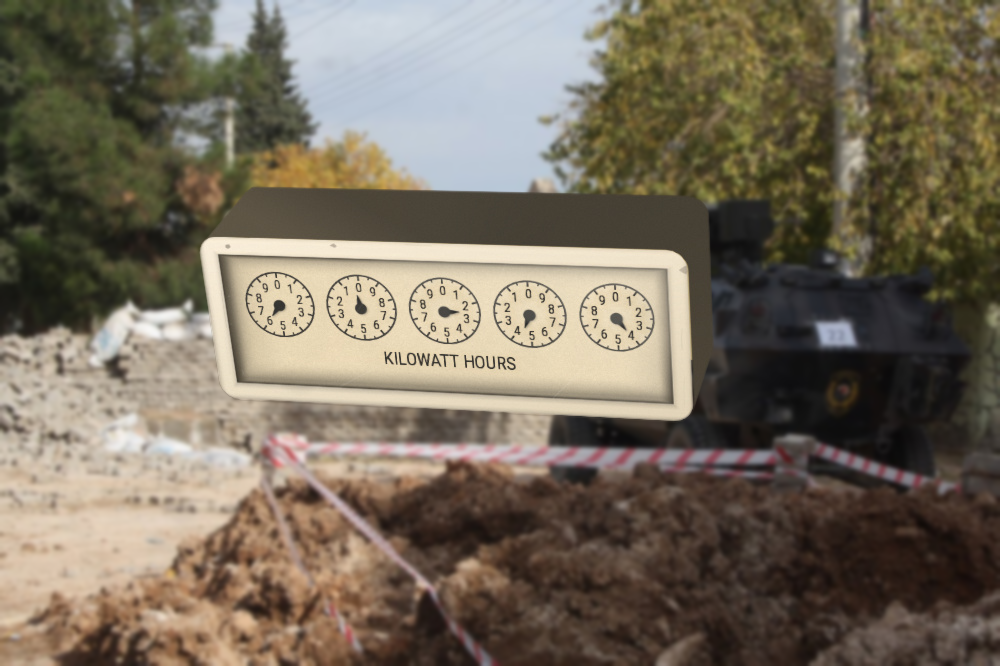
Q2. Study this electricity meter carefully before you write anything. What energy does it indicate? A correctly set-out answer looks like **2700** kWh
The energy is **60244** kWh
